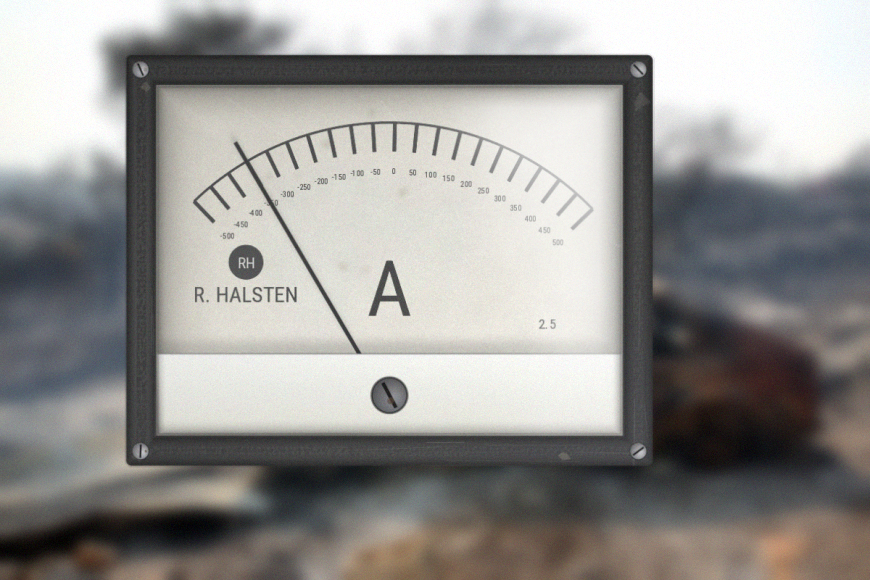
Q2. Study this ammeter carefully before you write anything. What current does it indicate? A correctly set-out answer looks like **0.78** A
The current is **-350** A
